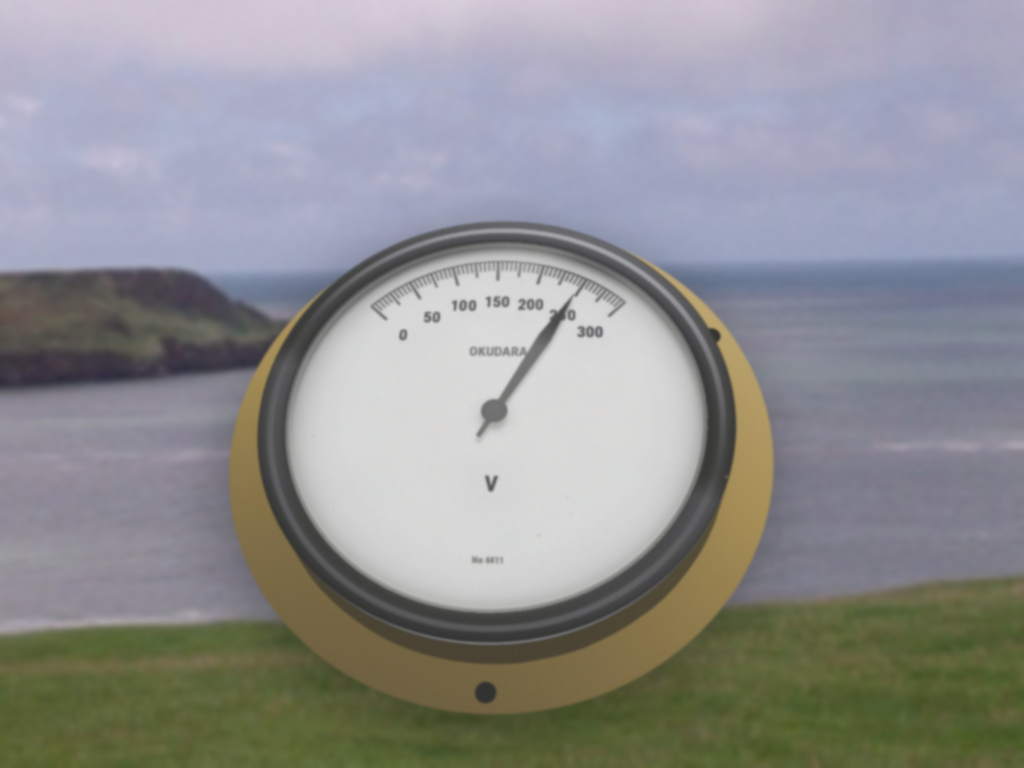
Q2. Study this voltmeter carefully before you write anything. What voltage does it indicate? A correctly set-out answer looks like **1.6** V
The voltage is **250** V
